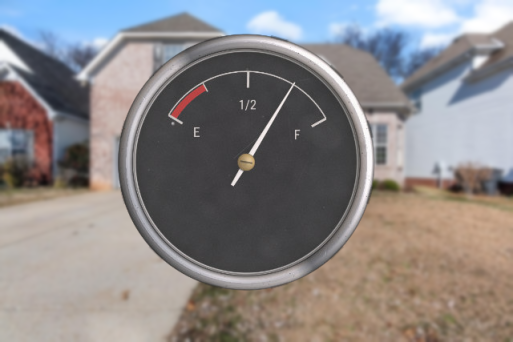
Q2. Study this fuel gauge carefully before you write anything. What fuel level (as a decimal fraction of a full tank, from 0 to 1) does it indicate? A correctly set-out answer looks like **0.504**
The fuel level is **0.75**
